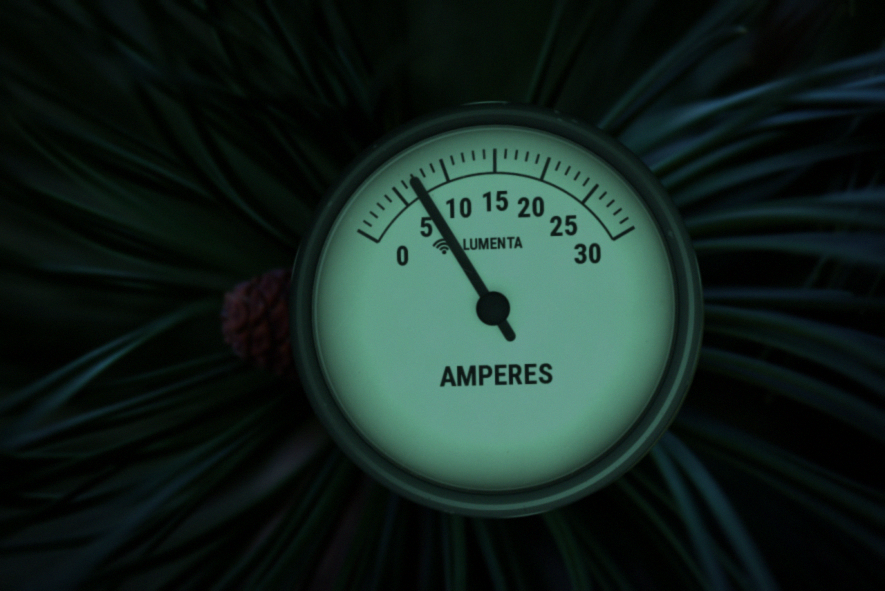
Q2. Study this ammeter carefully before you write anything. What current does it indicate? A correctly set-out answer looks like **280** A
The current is **7** A
